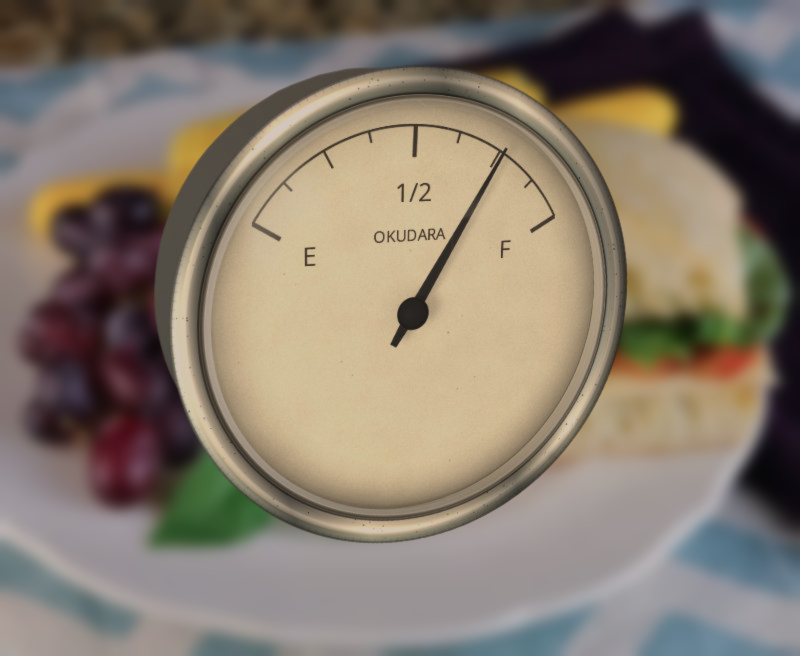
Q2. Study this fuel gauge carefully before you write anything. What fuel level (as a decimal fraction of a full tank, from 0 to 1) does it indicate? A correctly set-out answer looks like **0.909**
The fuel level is **0.75**
